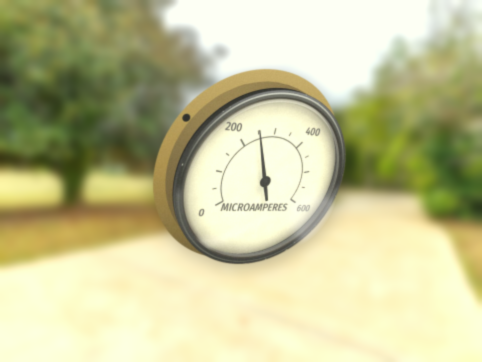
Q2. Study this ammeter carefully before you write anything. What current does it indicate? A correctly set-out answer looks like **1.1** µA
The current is **250** µA
